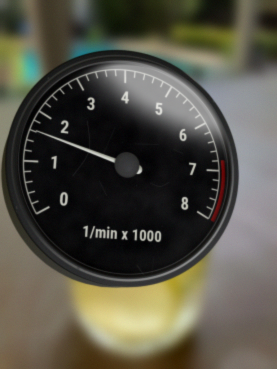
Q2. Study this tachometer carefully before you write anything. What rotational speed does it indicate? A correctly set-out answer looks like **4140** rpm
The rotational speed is **1600** rpm
